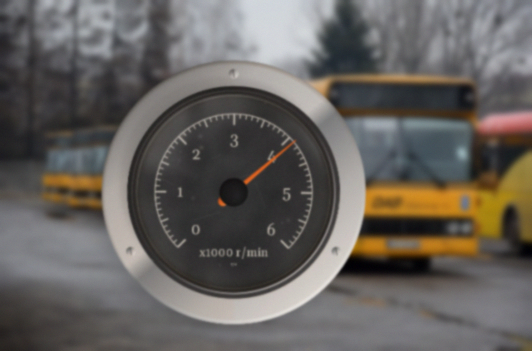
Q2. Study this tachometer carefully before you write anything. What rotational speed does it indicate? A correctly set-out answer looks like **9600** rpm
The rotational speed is **4100** rpm
